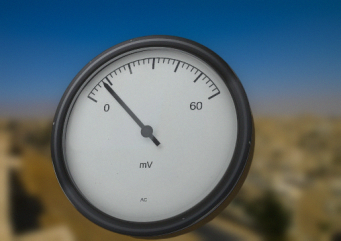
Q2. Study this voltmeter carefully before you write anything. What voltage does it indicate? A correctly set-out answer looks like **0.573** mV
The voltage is **8** mV
